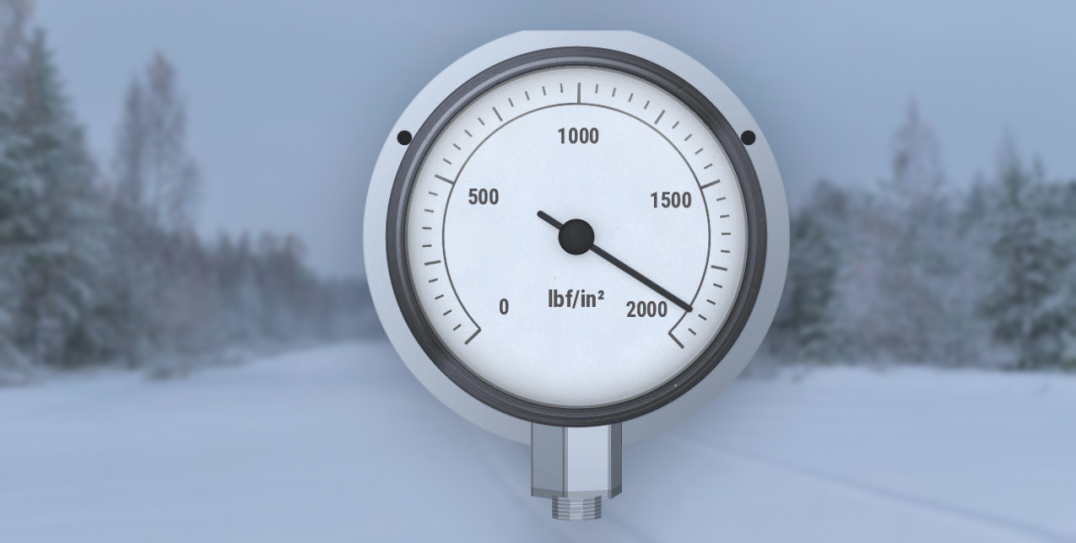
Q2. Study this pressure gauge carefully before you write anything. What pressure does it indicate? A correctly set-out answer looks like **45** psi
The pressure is **1900** psi
